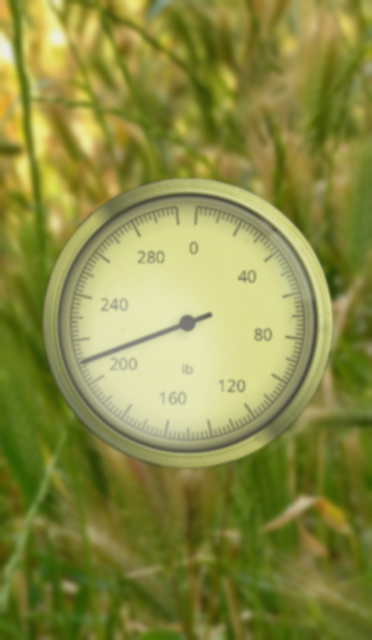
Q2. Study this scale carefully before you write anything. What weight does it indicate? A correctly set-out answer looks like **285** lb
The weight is **210** lb
